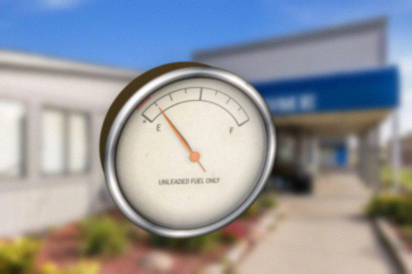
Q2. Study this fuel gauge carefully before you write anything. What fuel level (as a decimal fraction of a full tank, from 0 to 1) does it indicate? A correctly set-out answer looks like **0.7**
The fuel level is **0.125**
